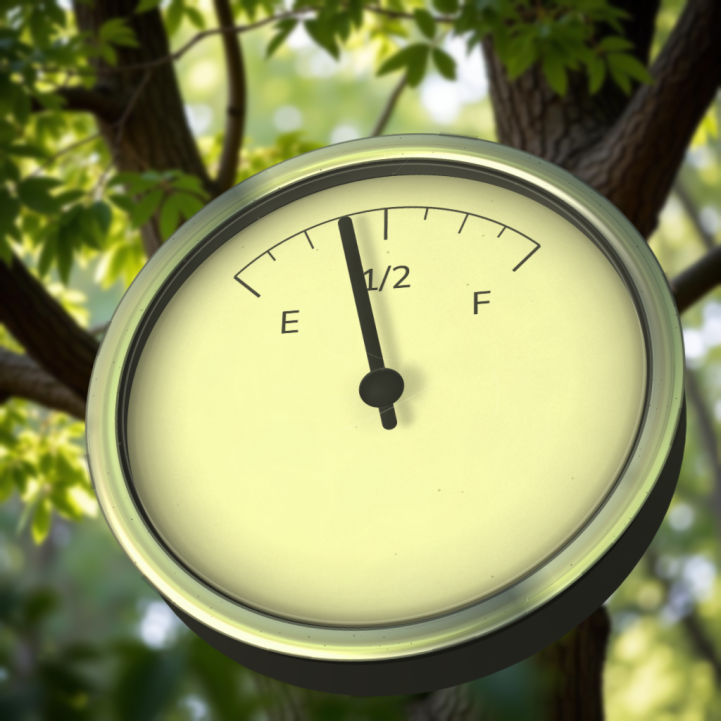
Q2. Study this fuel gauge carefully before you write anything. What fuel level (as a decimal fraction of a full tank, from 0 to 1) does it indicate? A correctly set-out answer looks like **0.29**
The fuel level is **0.375**
